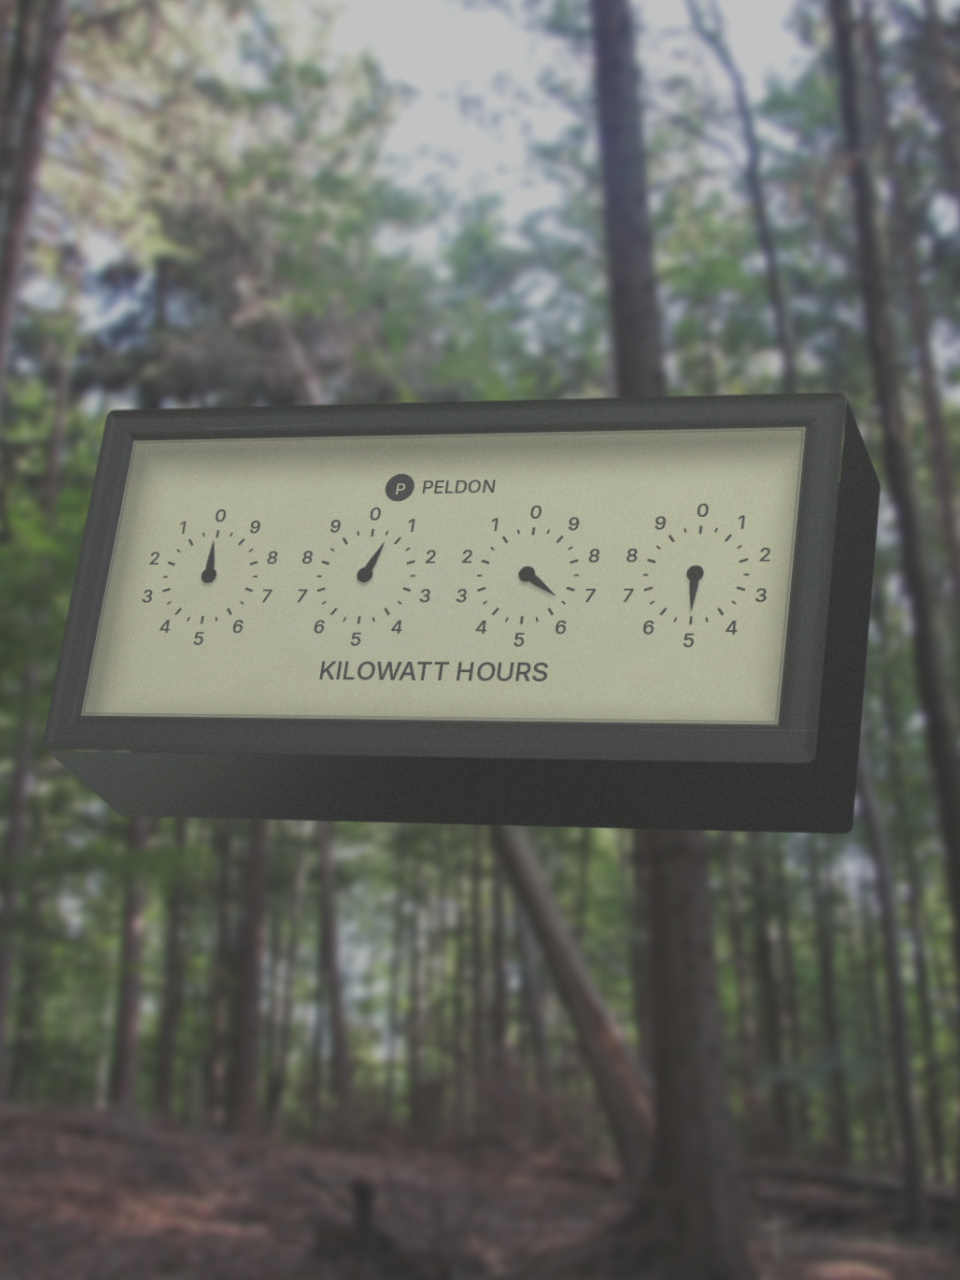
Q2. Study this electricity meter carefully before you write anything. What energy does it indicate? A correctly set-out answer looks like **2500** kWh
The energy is **65** kWh
